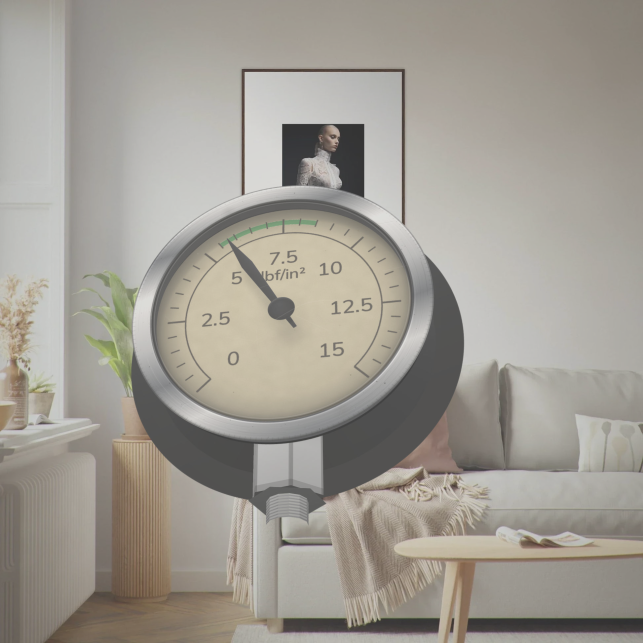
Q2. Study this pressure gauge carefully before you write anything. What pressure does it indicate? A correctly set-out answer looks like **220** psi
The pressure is **5.75** psi
